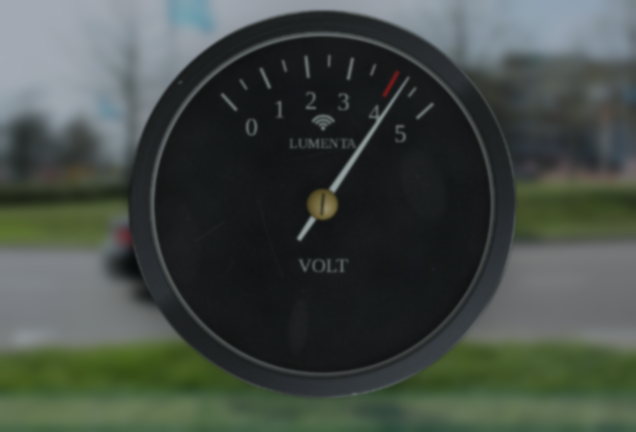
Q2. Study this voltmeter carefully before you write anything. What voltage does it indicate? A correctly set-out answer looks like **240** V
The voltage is **4.25** V
